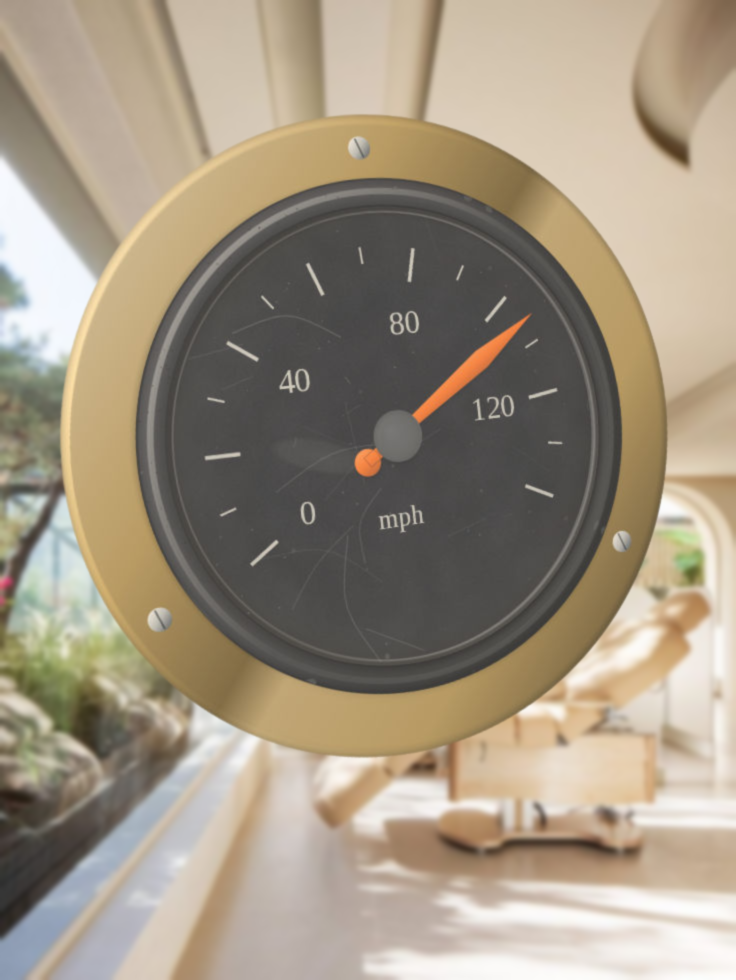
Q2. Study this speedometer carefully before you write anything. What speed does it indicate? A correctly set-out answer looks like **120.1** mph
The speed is **105** mph
